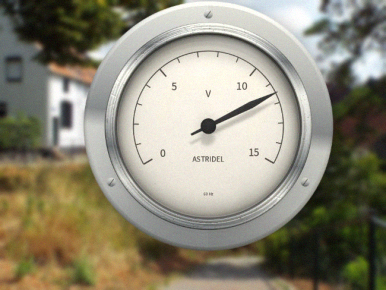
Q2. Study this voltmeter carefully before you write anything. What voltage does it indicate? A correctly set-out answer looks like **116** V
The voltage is **11.5** V
